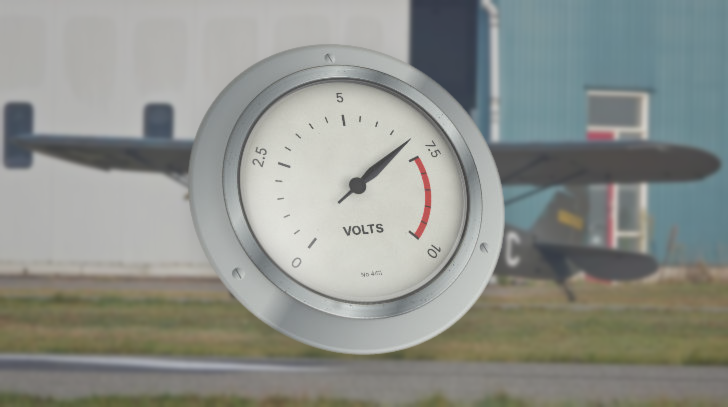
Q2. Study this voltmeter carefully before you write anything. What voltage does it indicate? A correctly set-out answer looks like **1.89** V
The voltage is **7** V
